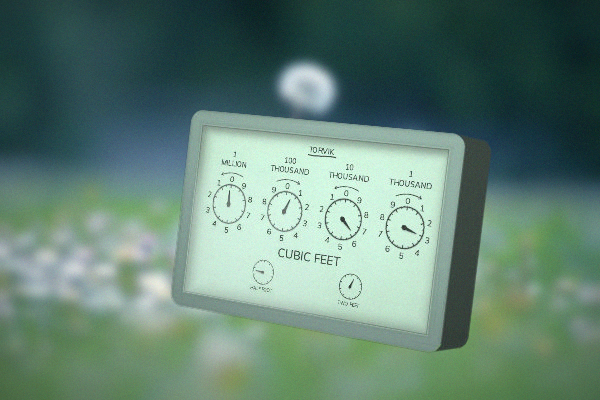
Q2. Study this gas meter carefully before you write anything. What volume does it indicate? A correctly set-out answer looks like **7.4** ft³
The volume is **6300** ft³
